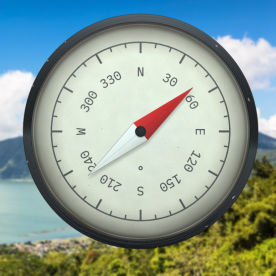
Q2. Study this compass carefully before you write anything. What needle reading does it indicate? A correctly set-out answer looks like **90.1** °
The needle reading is **50** °
